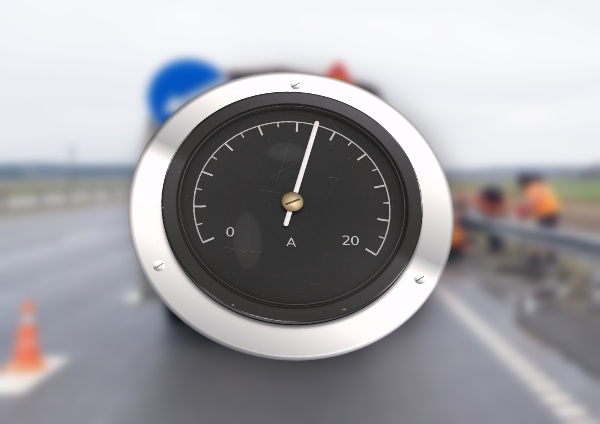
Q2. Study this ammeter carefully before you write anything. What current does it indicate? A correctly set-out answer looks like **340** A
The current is **11** A
